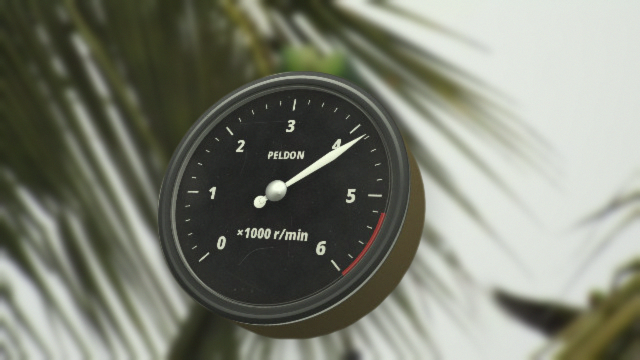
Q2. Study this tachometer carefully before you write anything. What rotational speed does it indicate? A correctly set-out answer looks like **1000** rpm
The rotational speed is **4200** rpm
